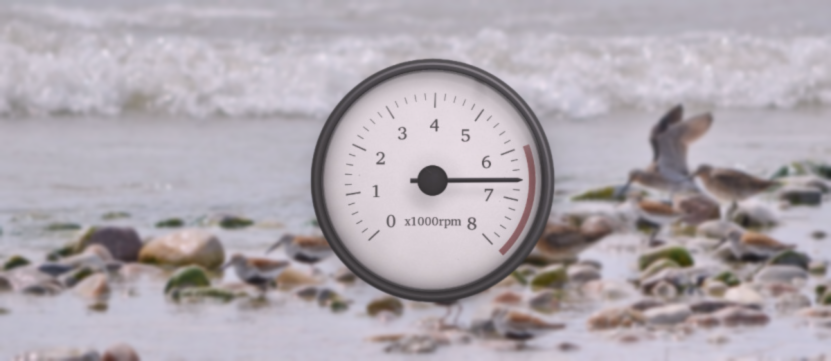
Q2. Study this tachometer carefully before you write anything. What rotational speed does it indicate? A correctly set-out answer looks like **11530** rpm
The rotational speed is **6600** rpm
